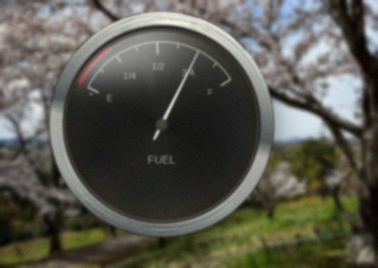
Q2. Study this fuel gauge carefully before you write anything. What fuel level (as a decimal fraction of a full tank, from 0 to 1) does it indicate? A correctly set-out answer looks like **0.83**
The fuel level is **0.75**
